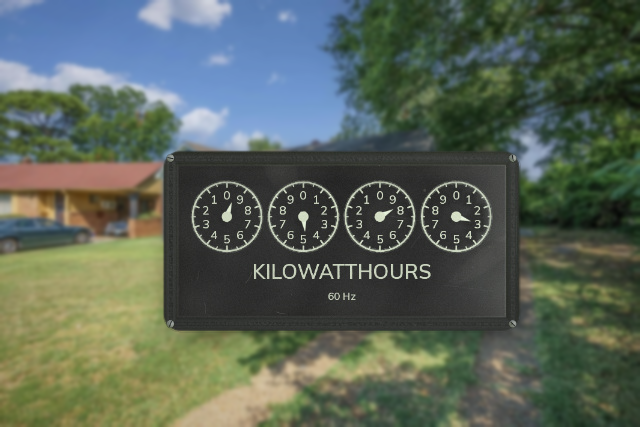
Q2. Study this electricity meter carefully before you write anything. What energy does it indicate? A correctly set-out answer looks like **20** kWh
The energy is **9483** kWh
